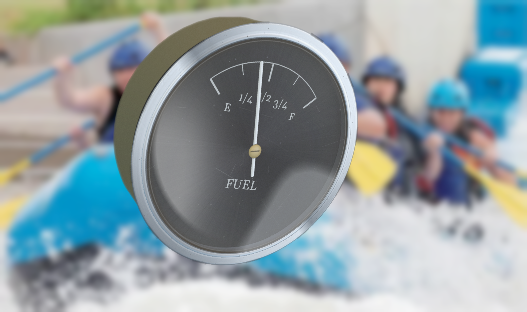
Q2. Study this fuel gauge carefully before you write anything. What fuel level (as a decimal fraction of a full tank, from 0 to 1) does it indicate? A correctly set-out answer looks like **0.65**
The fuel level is **0.375**
